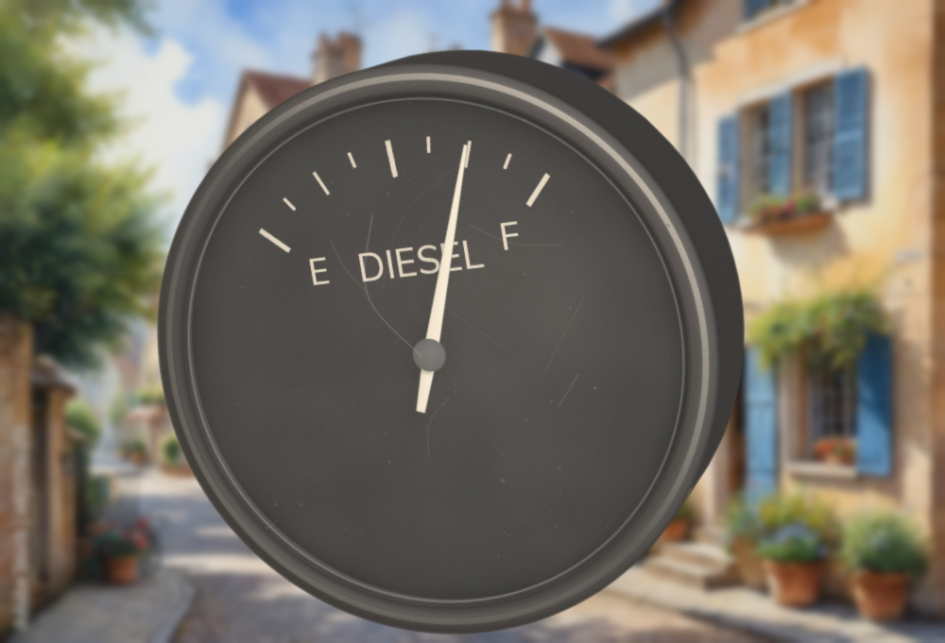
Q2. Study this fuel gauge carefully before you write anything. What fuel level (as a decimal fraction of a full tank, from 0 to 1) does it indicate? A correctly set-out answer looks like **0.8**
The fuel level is **0.75**
